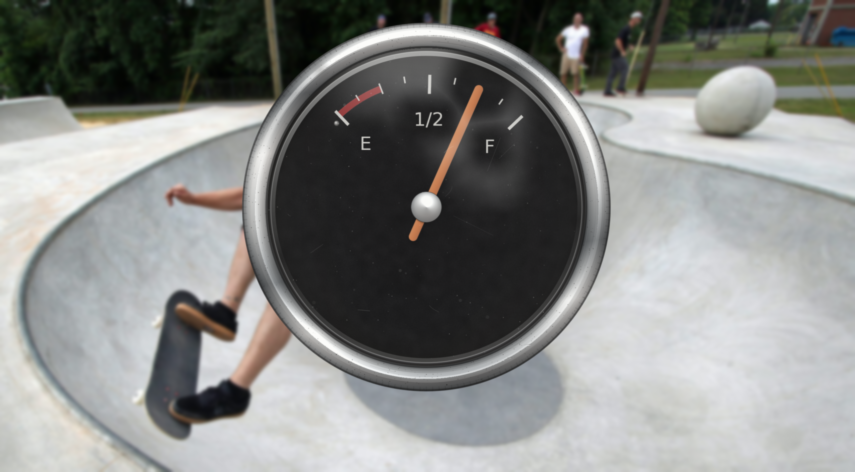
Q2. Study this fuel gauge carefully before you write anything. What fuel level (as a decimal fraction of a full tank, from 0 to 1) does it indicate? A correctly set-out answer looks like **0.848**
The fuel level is **0.75**
